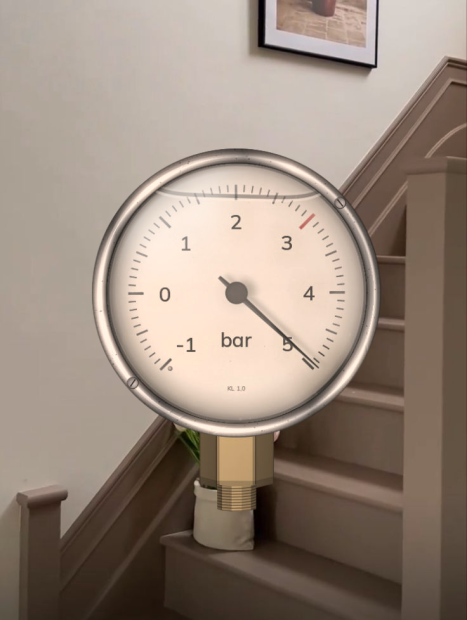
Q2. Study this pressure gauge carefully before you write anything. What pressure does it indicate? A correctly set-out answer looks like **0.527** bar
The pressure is **4.95** bar
